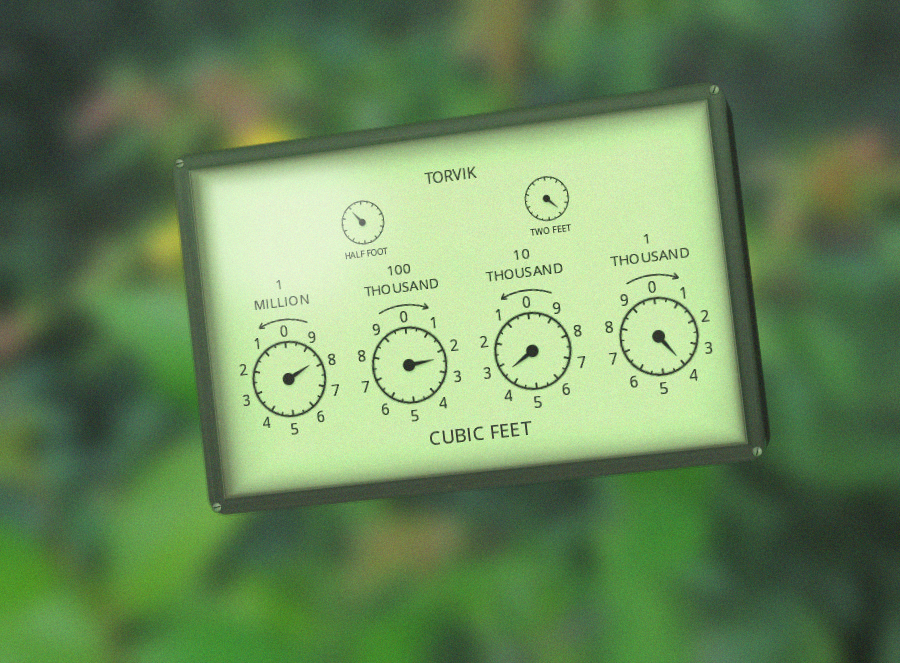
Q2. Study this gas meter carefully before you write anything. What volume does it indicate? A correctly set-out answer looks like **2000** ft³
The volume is **823400** ft³
